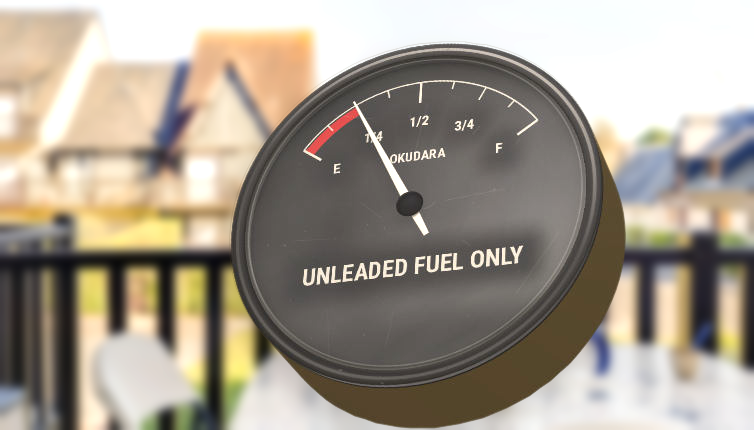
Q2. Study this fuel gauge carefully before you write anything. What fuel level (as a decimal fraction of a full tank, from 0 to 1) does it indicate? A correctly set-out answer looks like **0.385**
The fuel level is **0.25**
